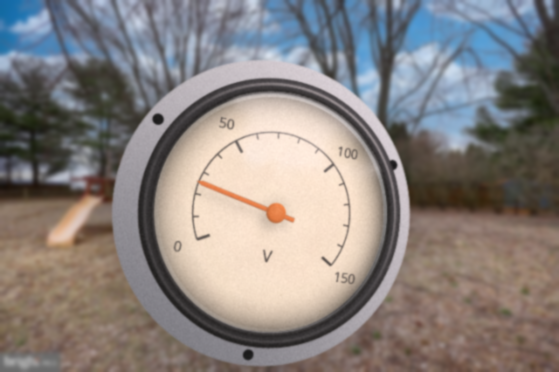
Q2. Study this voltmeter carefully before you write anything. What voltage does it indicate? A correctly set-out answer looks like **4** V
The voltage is **25** V
